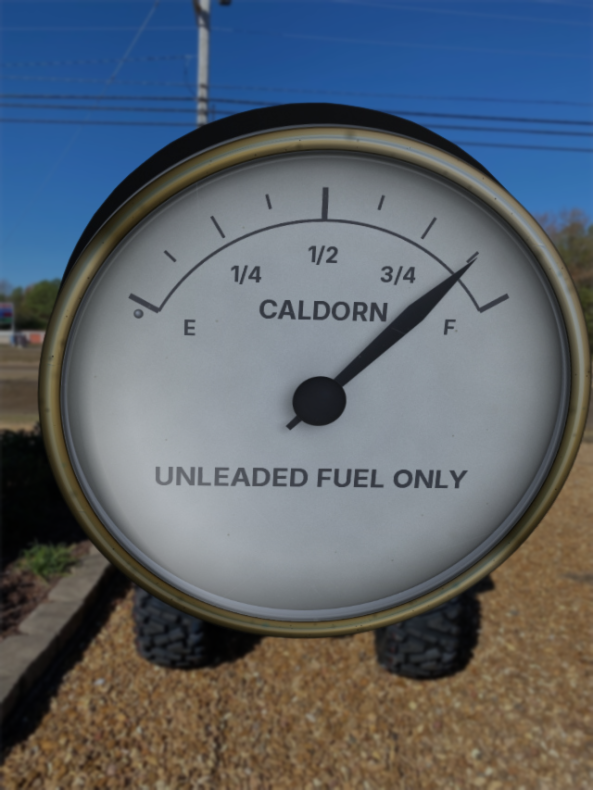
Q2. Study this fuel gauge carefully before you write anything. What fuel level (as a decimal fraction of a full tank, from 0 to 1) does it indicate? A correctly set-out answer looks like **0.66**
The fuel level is **0.875**
